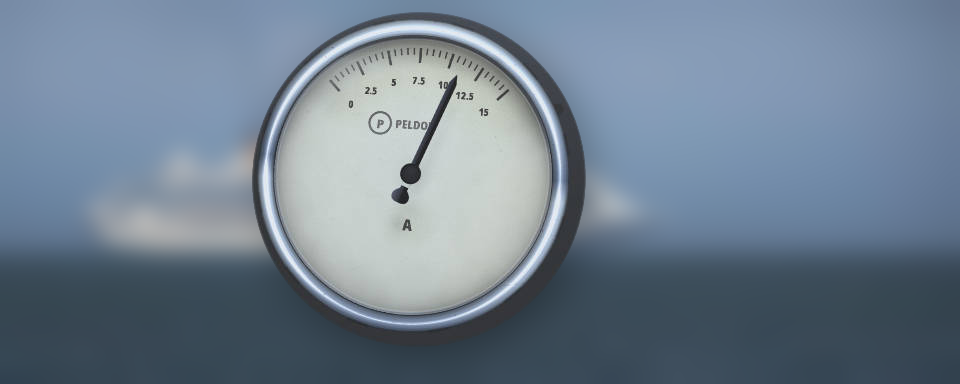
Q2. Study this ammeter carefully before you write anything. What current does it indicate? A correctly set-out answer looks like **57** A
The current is **11** A
